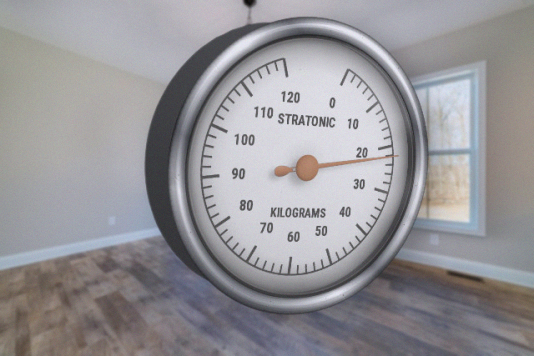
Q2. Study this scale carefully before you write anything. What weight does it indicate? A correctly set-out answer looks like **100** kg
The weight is **22** kg
